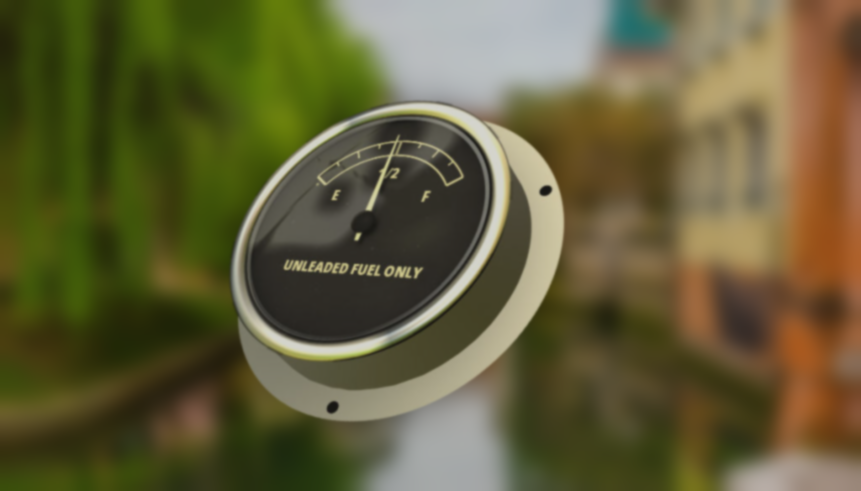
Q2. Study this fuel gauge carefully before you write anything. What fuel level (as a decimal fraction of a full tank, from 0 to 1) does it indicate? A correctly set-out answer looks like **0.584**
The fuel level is **0.5**
